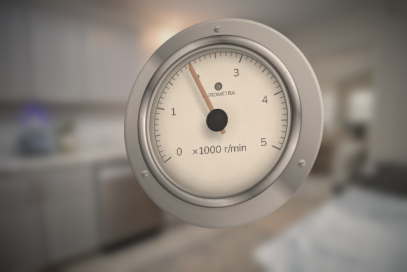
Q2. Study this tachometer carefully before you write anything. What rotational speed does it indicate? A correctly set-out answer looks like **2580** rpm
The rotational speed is **2000** rpm
